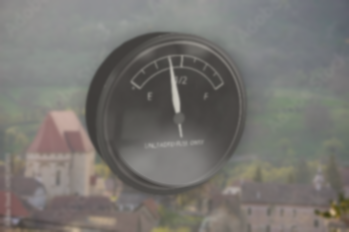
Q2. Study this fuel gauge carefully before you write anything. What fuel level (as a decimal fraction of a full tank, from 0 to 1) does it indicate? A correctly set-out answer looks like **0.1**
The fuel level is **0.375**
